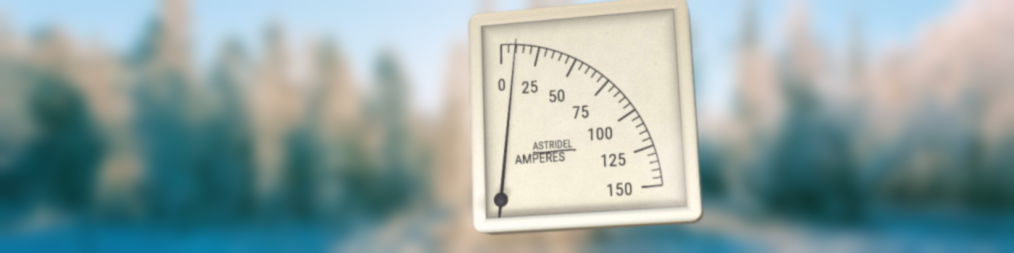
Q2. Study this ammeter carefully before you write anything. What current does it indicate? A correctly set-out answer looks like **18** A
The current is **10** A
